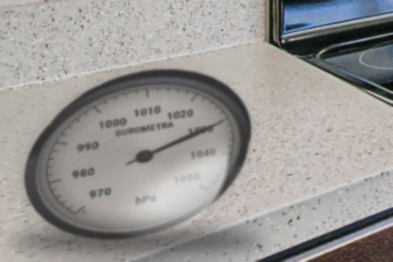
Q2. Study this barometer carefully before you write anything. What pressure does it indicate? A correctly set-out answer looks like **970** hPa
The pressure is **1030** hPa
